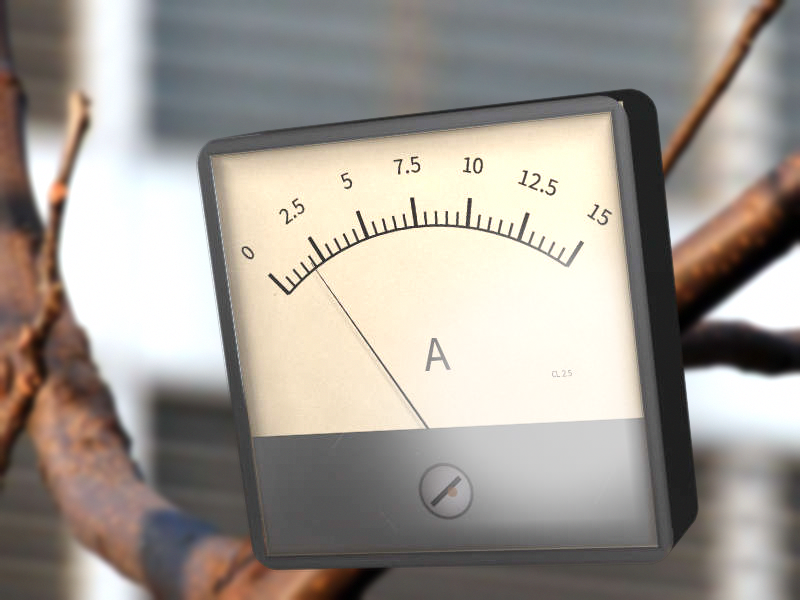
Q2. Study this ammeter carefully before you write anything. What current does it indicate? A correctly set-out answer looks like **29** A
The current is **2** A
